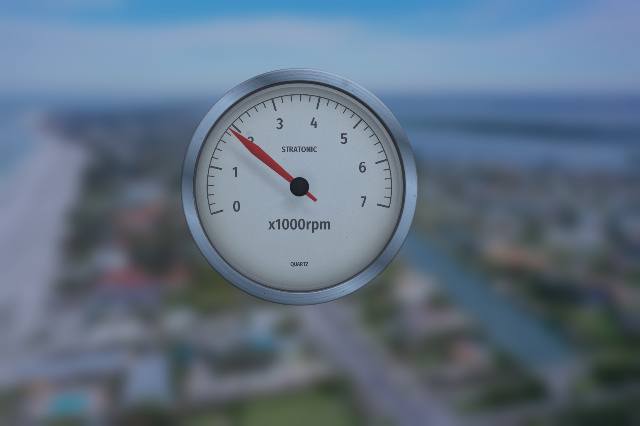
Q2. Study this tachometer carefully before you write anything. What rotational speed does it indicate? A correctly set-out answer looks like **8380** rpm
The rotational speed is **1900** rpm
